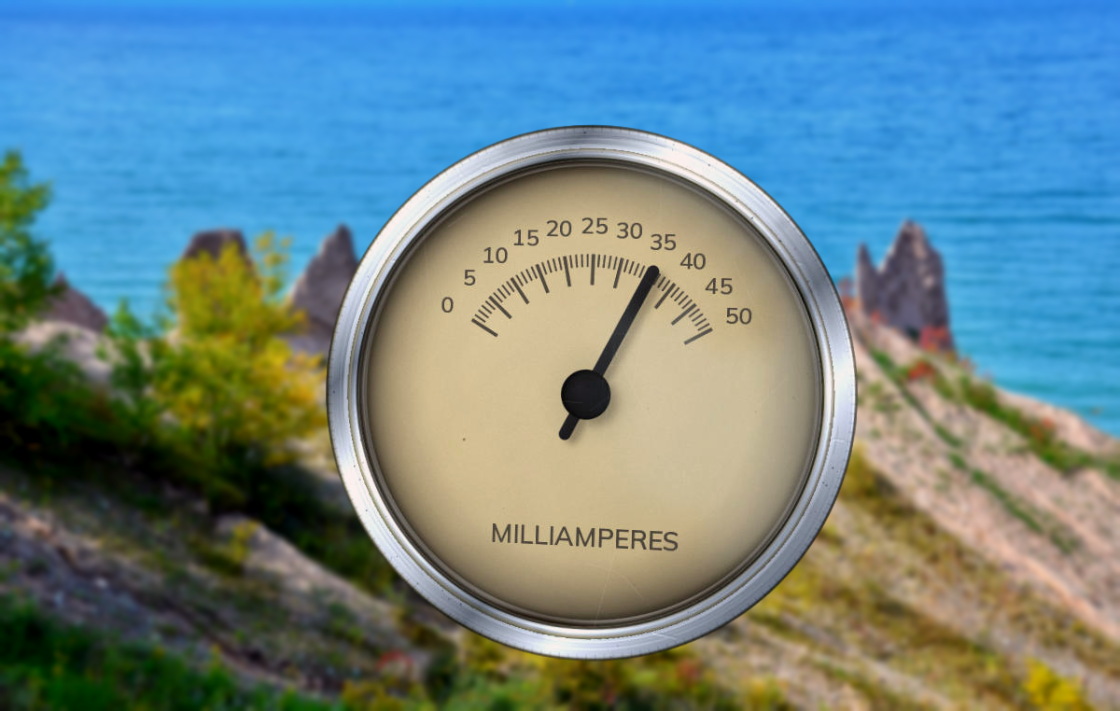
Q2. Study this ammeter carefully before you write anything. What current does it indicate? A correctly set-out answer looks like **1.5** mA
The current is **36** mA
